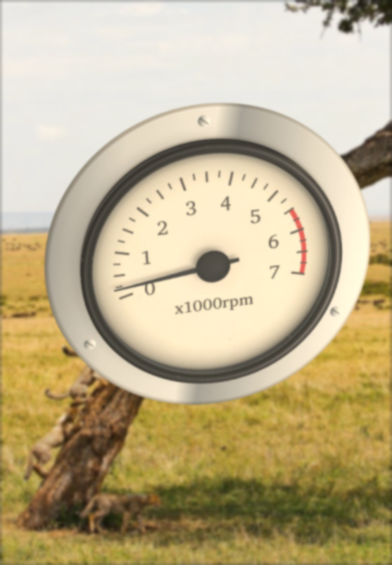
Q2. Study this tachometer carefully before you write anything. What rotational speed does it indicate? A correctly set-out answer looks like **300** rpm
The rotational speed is **250** rpm
